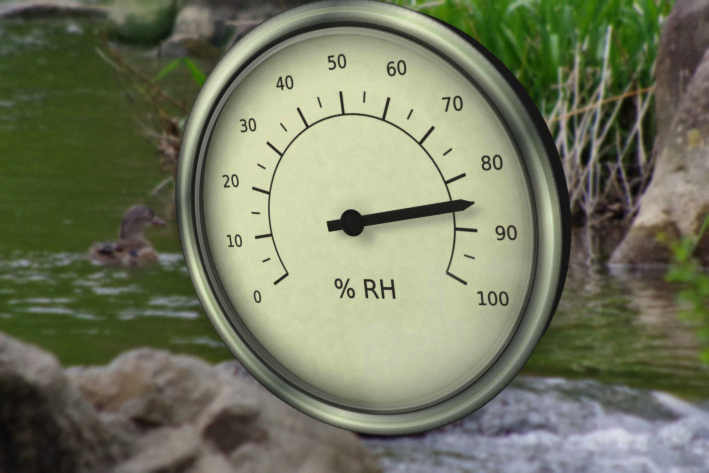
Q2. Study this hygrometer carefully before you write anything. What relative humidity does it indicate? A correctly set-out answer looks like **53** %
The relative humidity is **85** %
